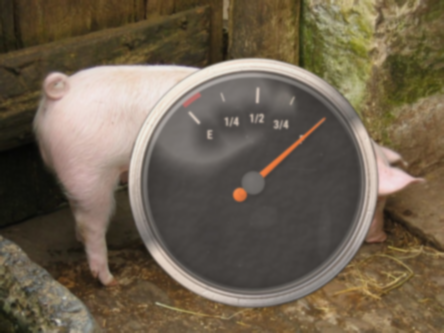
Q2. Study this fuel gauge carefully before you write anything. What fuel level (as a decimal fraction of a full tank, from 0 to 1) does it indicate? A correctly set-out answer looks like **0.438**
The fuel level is **1**
